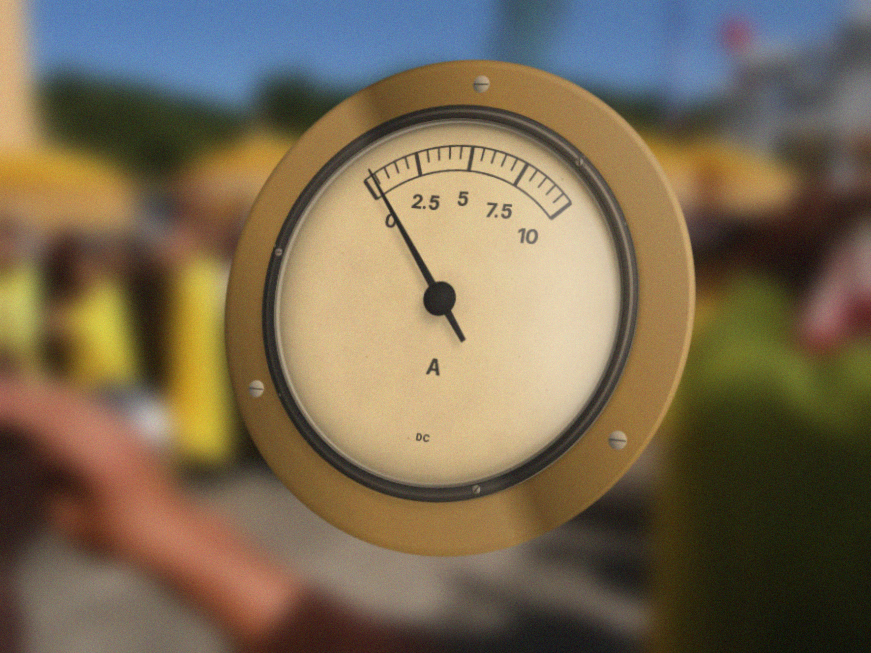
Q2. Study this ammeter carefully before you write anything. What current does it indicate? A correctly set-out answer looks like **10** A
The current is **0.5** A
